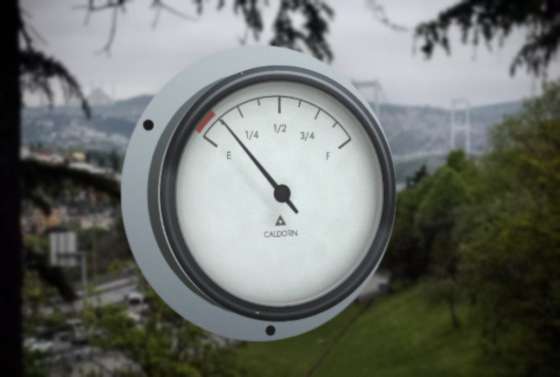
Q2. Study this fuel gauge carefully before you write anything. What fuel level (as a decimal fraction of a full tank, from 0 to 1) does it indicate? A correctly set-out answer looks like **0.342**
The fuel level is **0.125**
